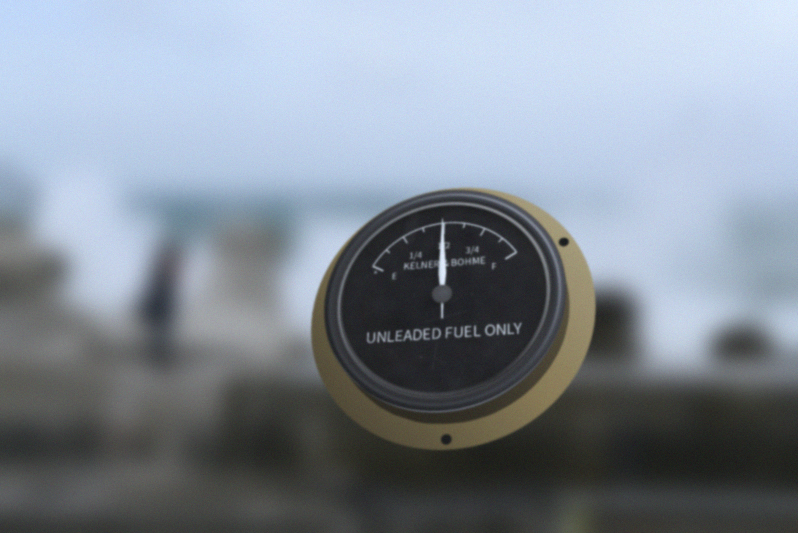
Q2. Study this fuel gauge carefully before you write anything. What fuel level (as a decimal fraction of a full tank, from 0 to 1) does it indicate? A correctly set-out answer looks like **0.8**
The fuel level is **0.5**
